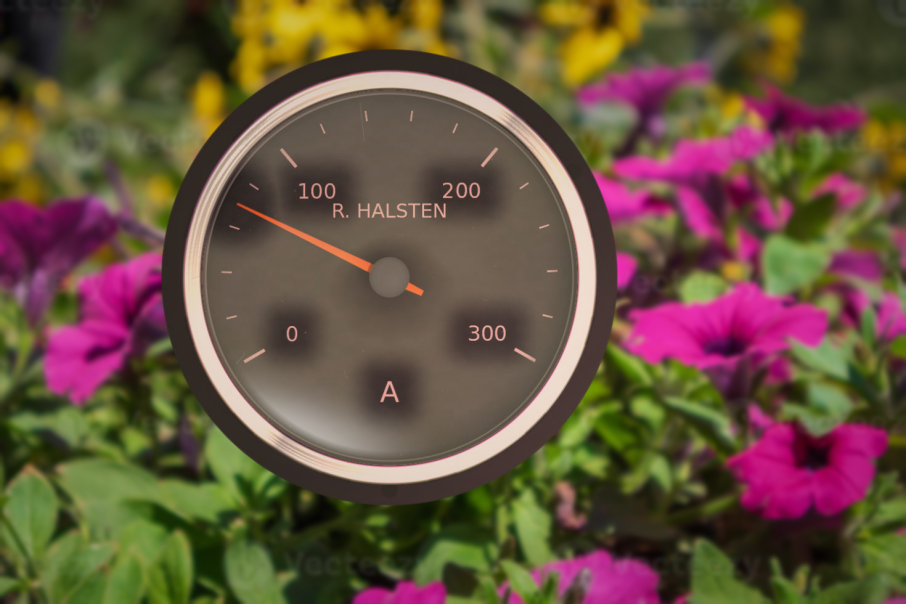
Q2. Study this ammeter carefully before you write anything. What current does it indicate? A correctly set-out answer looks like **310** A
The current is **70** A
